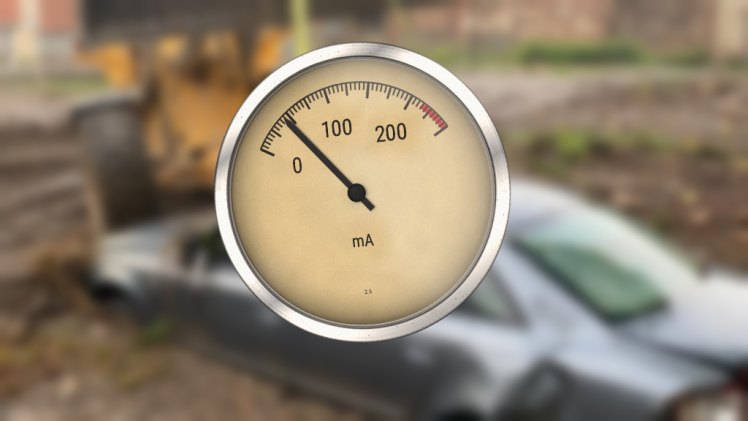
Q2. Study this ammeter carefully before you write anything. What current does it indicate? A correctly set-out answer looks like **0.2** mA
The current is **45** mA
